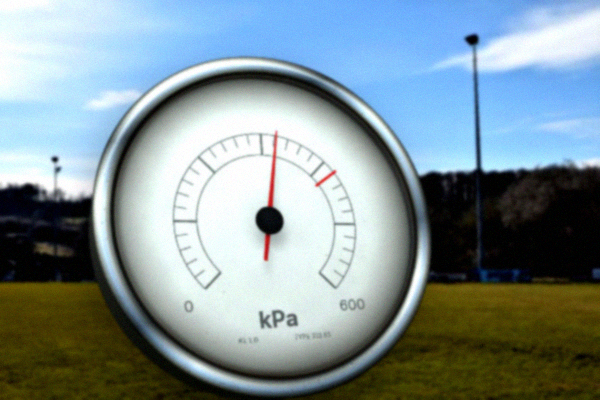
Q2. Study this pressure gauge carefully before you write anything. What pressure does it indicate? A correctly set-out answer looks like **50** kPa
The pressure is **320** kPa
